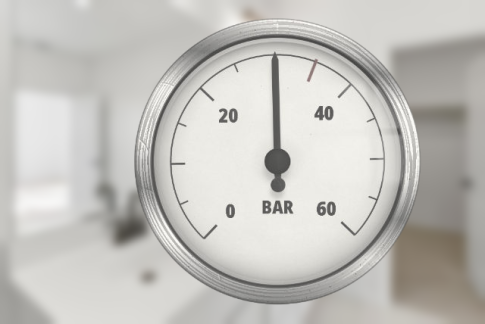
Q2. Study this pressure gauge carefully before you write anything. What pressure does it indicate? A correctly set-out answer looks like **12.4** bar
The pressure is **30** bar
